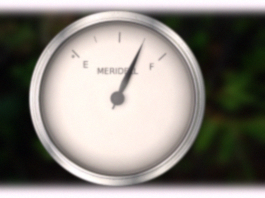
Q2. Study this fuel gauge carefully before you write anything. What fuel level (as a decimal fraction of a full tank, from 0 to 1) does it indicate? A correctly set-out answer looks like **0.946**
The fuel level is **0.75**
